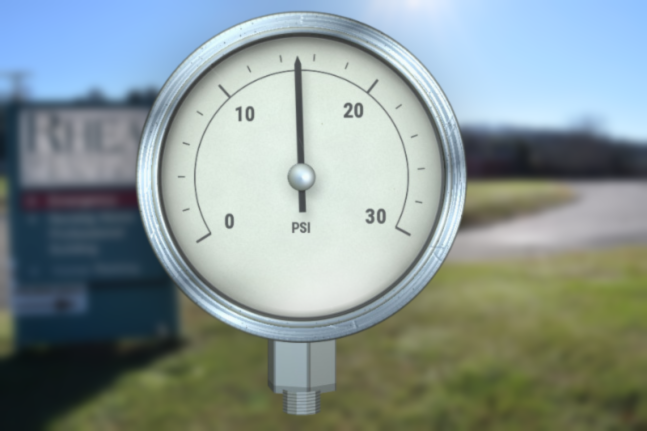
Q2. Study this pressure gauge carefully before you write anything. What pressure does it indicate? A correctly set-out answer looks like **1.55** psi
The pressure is **15** psi
